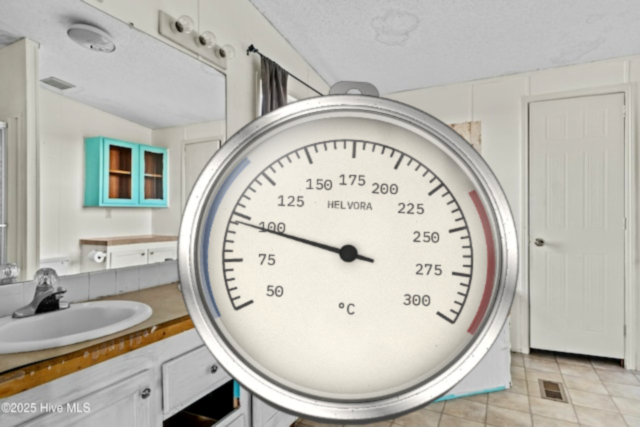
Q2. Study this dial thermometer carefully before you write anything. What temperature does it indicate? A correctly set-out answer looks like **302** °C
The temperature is **95** °C
